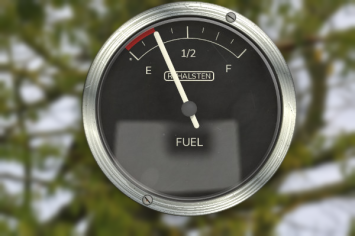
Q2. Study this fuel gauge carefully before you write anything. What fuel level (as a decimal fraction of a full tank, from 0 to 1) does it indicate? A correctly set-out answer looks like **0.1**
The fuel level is **0.25**
